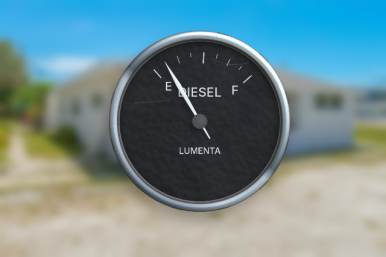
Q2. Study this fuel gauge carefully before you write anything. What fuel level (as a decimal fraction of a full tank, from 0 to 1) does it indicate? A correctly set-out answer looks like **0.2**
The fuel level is **0.125**
